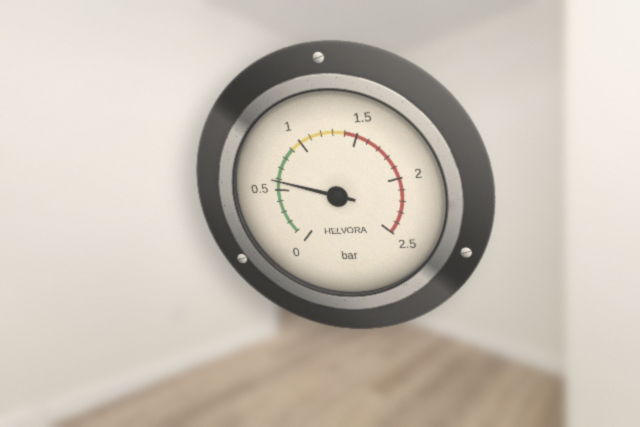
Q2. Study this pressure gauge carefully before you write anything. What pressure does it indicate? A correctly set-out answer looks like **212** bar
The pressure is **0.6** bar
